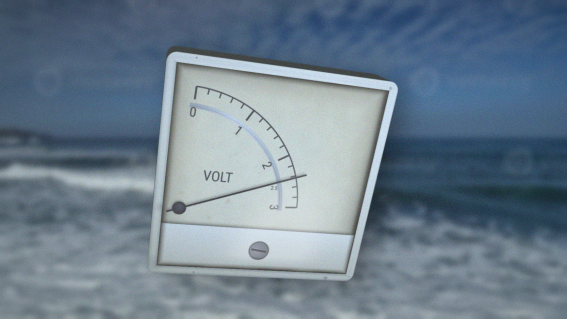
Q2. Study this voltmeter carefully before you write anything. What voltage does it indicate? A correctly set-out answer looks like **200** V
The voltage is **2.4** V
